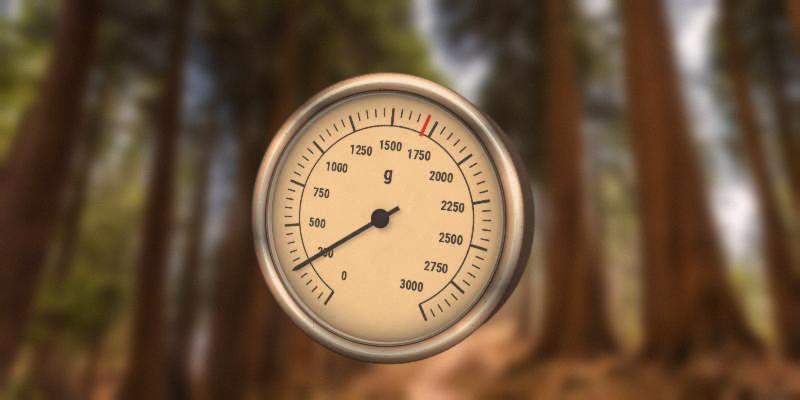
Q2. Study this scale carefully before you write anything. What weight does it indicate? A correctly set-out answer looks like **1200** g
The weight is **250** g
